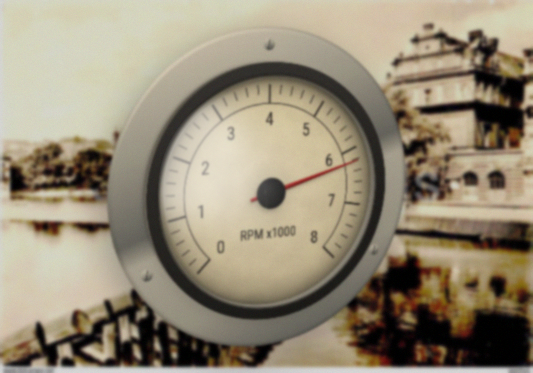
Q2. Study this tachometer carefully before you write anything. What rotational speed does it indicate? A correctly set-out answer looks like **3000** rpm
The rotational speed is **6200** rpm
